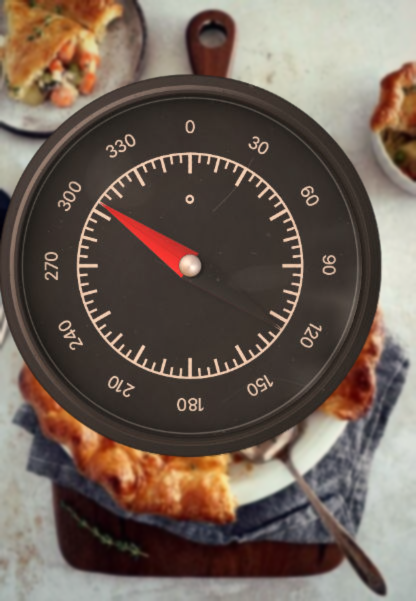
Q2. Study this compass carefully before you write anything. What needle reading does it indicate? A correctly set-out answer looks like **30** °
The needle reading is **305** °
